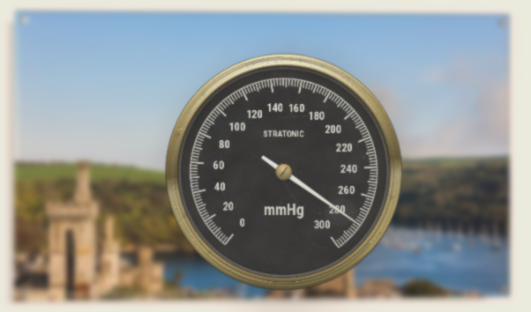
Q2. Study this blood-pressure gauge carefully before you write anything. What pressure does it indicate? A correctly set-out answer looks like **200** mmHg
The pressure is **280** mmHg
